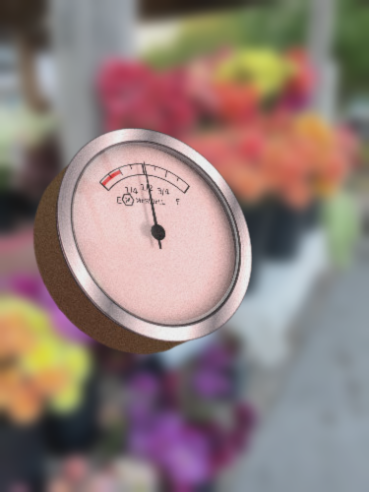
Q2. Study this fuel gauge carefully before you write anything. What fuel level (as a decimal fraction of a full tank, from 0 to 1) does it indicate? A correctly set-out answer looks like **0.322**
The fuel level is **0.5**
